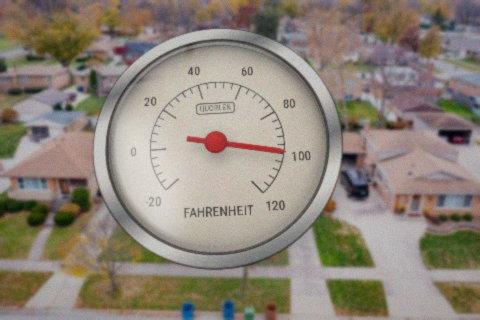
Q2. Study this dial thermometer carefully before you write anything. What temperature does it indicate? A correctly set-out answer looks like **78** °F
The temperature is **100** °F
